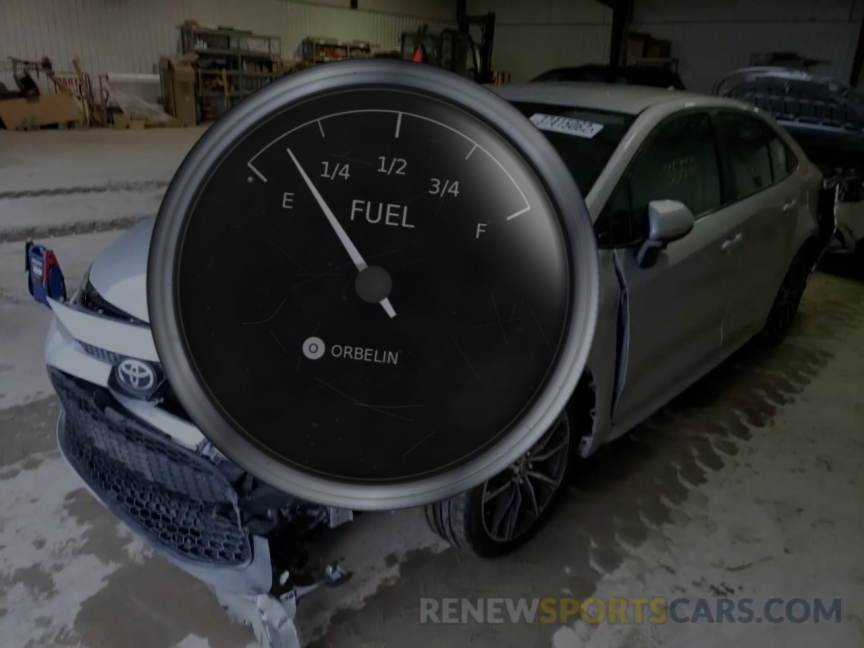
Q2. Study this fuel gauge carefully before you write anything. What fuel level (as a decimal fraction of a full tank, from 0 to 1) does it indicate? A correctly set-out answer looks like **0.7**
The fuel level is **0.125**
